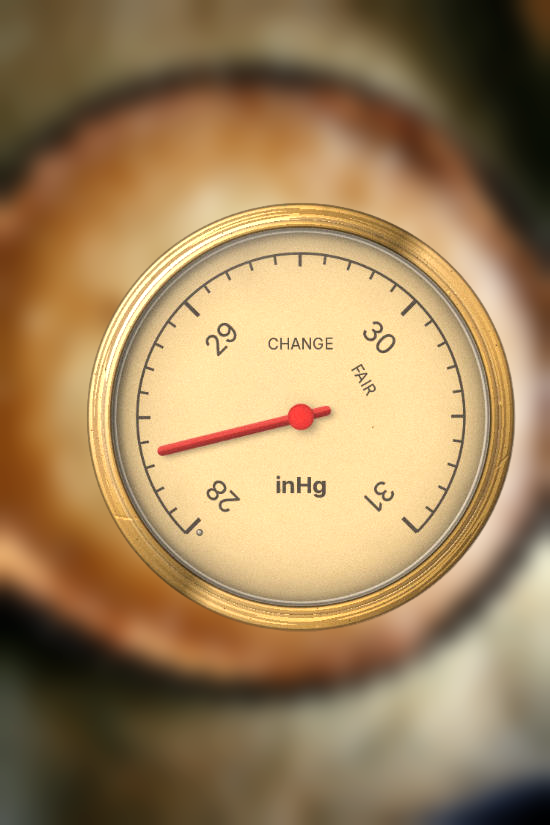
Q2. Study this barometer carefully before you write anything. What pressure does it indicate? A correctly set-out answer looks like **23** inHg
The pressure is **28.35** inHg
